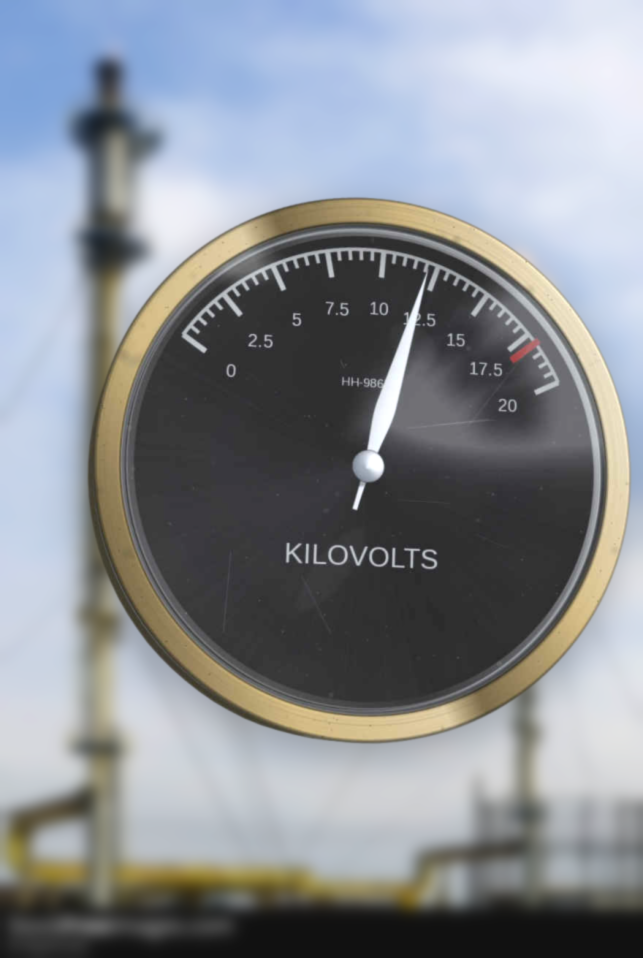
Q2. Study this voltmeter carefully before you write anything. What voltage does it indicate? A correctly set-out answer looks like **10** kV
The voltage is **12** kV
